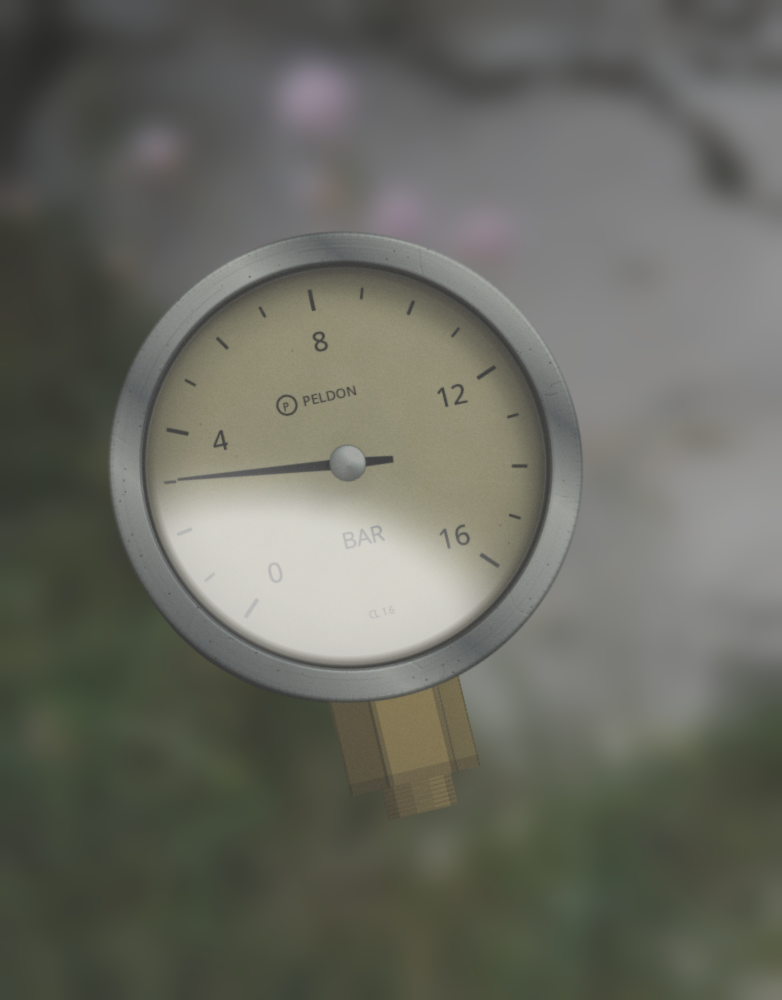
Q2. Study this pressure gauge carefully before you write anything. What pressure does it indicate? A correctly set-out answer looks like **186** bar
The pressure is **3** bar
